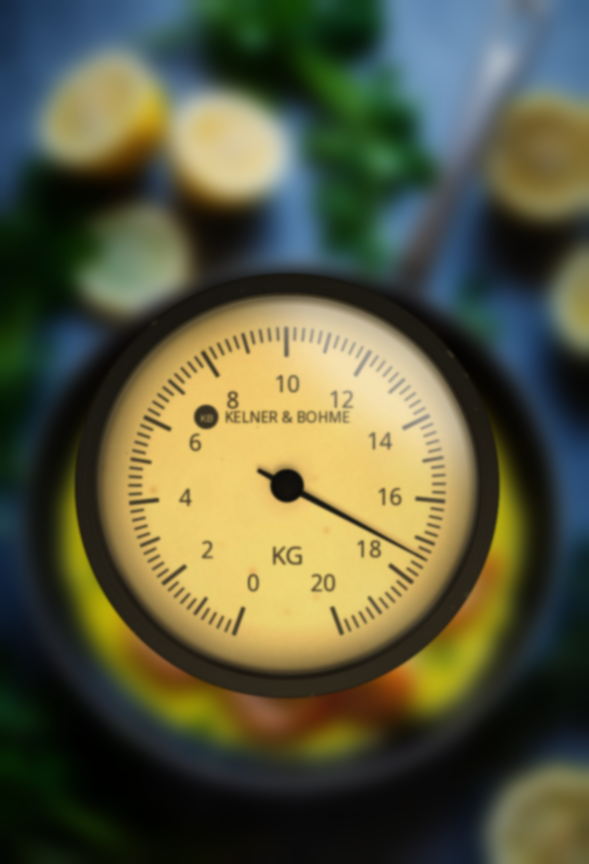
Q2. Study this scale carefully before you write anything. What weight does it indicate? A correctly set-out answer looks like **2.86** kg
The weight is **17.4** kg
